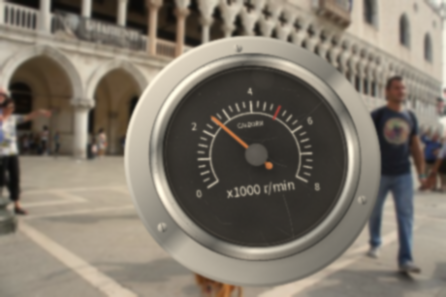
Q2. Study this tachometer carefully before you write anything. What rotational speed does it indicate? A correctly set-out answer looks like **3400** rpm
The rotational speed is **2500** rpm
